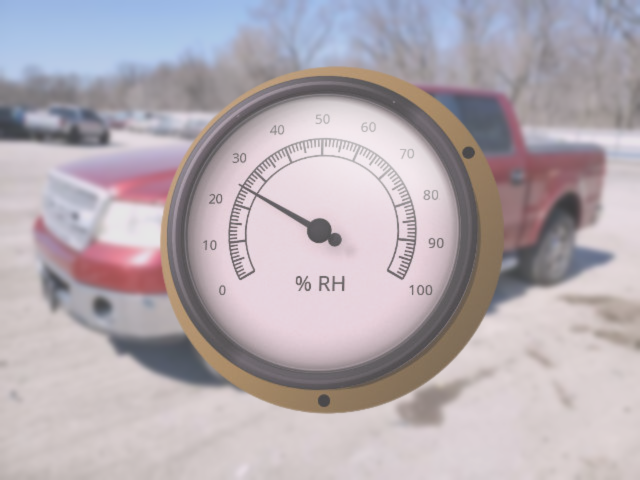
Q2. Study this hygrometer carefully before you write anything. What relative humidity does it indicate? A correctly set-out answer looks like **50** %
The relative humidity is **25** %
